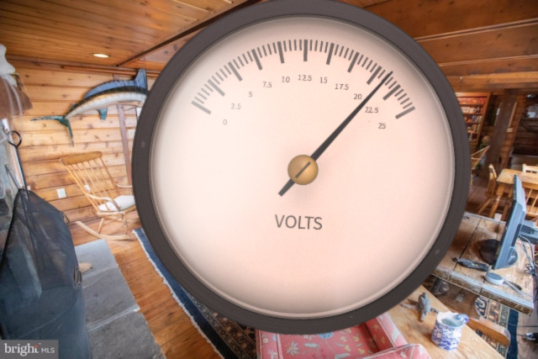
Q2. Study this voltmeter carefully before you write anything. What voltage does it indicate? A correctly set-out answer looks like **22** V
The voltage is **21** V
